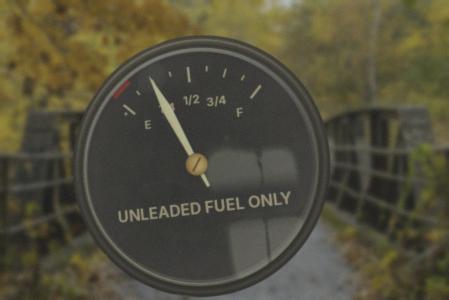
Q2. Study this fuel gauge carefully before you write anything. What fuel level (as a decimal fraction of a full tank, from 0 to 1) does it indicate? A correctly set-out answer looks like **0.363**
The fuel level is **0.25**
